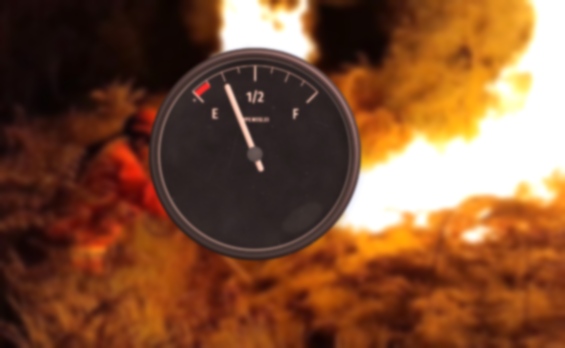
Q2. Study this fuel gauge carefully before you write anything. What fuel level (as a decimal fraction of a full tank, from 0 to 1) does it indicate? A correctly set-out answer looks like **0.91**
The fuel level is **0.25**
